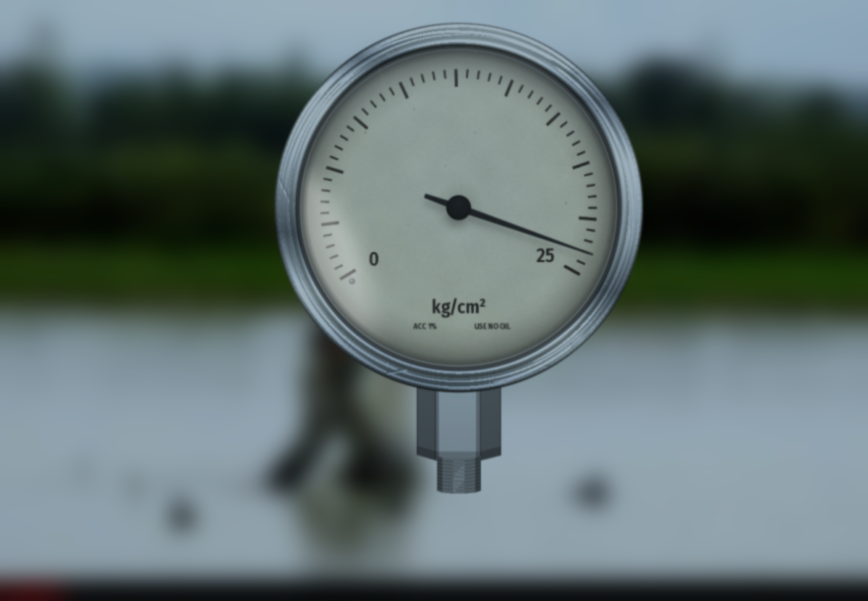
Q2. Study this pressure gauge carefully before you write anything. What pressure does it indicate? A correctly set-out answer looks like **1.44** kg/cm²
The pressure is **24** kg/cm²
